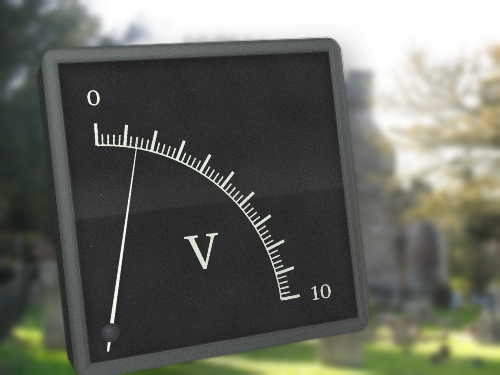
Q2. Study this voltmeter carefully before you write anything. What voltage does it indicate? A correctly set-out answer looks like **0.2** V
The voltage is **1.4** V
